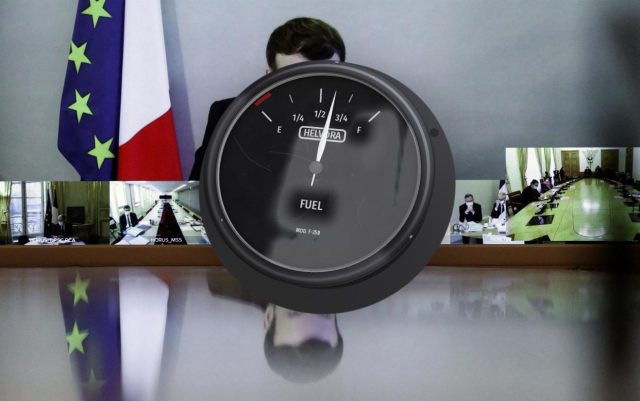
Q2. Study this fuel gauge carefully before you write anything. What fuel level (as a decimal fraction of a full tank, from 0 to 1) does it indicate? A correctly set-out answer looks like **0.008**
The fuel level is **0.625**
